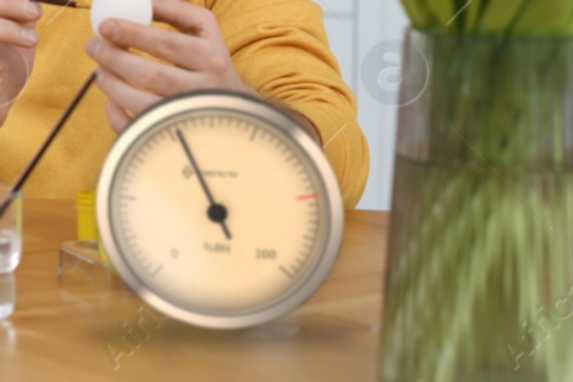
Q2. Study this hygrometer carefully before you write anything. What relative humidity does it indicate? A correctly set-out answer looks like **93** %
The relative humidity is **42** %
